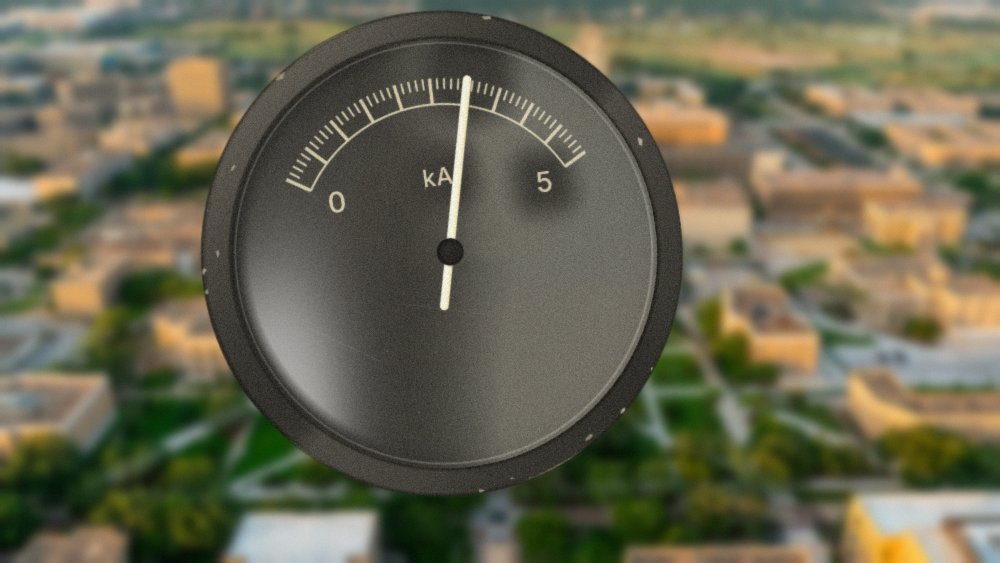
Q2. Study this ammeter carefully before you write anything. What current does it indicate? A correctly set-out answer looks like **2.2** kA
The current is **3** kA
